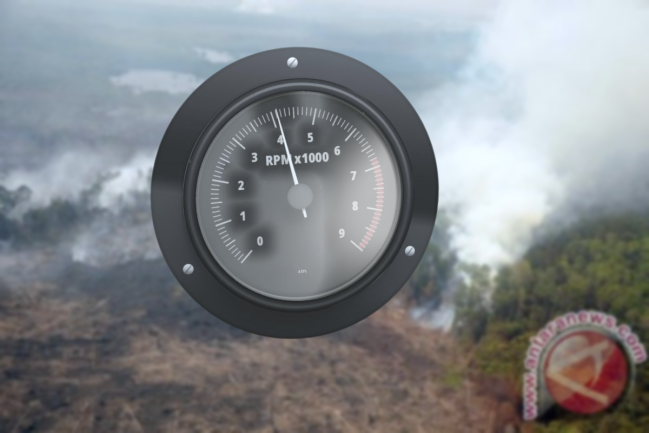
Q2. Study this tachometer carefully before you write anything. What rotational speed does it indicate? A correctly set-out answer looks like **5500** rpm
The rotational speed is **4100** rpm
